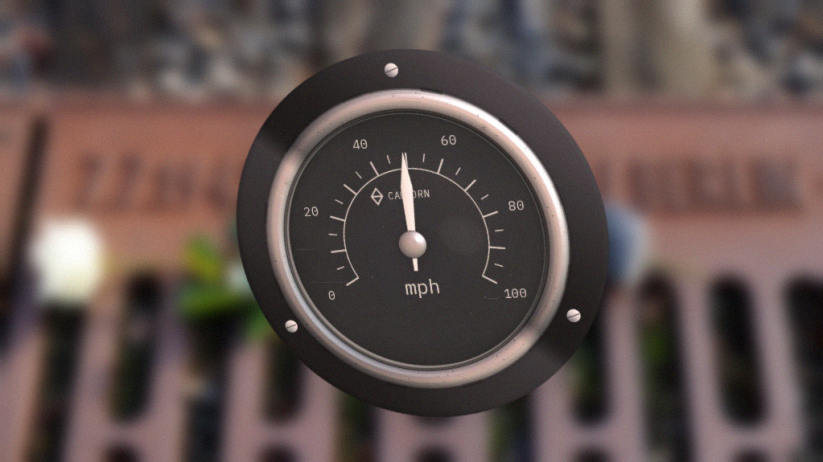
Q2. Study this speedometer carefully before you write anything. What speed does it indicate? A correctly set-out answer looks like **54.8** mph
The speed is **50** mph
